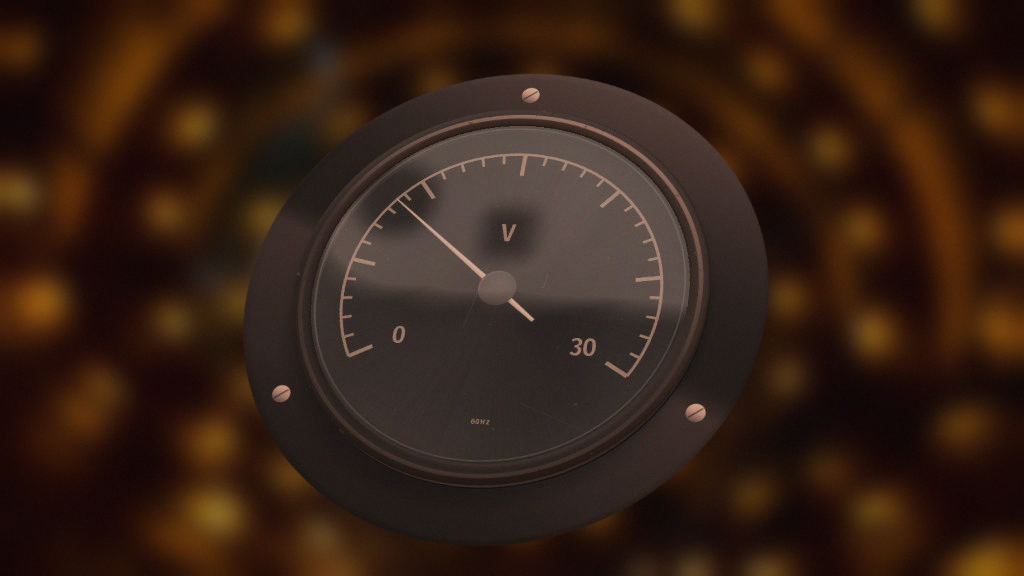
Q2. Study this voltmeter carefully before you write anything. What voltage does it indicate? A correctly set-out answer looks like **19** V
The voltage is **8.5** V
